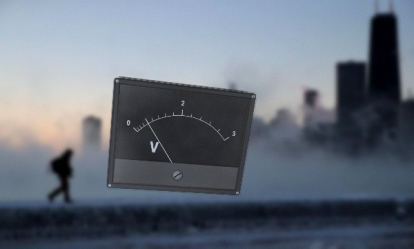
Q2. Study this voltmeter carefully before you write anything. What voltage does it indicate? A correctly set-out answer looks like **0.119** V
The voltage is **1** V
